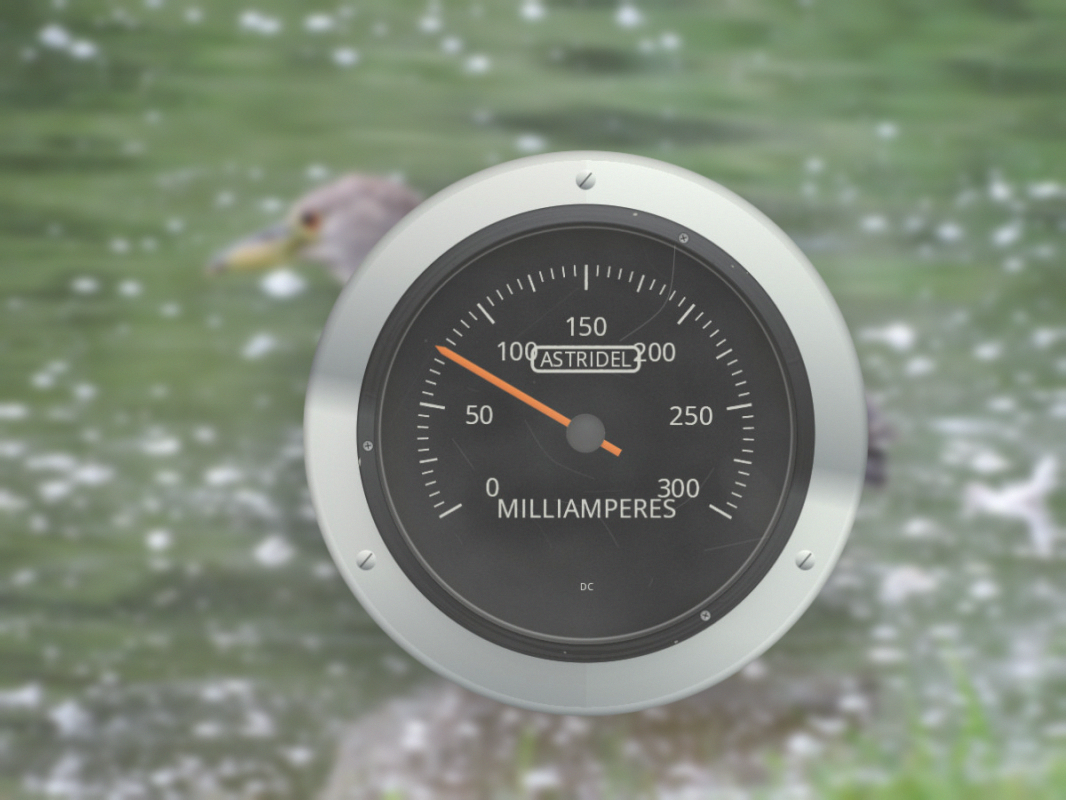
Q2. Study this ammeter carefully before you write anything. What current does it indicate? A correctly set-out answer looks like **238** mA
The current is **75** mA
